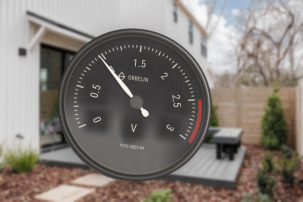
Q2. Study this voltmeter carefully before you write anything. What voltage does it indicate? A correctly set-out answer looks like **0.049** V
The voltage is **0.95** V
